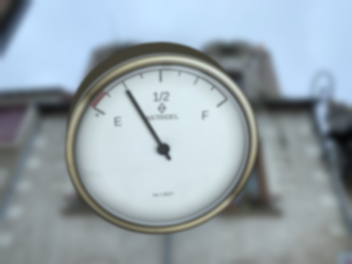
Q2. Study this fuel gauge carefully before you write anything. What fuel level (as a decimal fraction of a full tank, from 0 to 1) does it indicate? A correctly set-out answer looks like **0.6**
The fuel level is **0.25**
